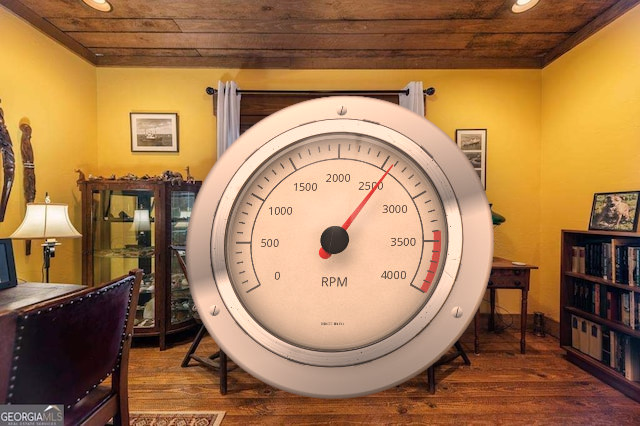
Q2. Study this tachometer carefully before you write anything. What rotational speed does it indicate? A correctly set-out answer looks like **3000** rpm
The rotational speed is **2600** rpm
